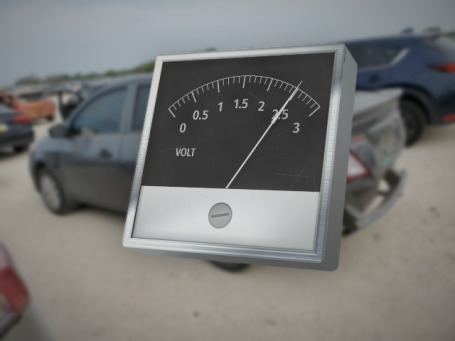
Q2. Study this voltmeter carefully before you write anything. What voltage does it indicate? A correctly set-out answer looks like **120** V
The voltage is **2.5** V
